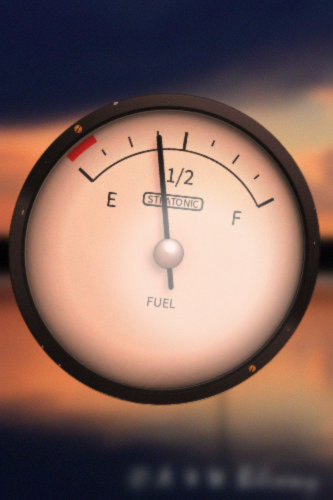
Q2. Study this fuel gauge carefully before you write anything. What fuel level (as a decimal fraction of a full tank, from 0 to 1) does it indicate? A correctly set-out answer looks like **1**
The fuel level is **0.375**
